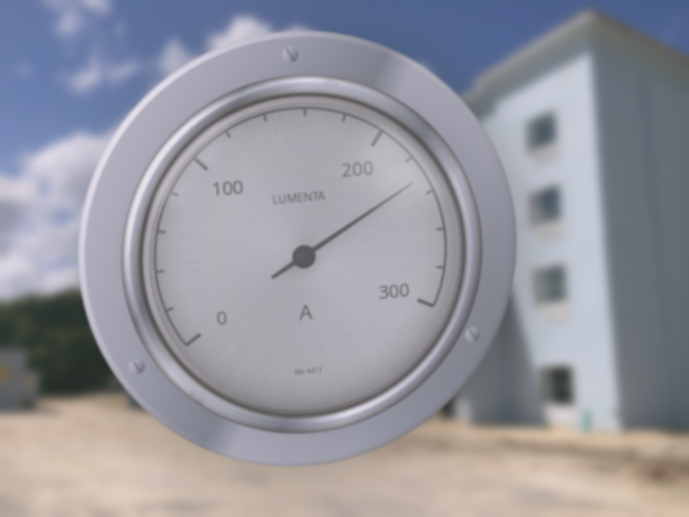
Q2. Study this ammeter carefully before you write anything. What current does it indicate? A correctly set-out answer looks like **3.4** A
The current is **230** A
